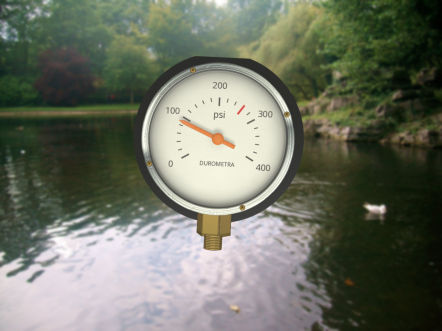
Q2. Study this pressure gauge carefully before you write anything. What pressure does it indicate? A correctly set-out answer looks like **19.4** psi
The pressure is **90** psi
